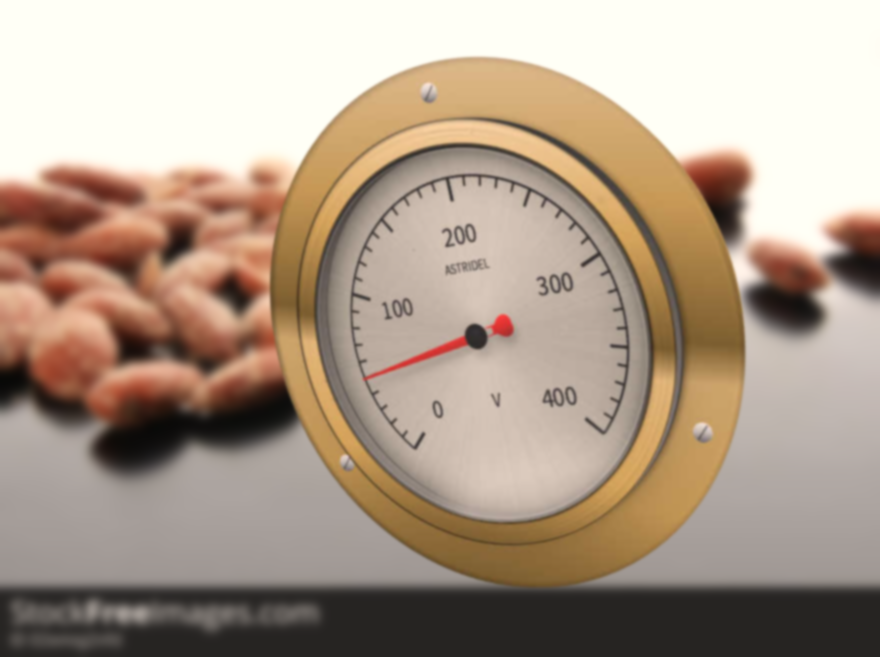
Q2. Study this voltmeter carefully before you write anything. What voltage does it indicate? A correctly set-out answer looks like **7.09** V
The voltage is **50** V
